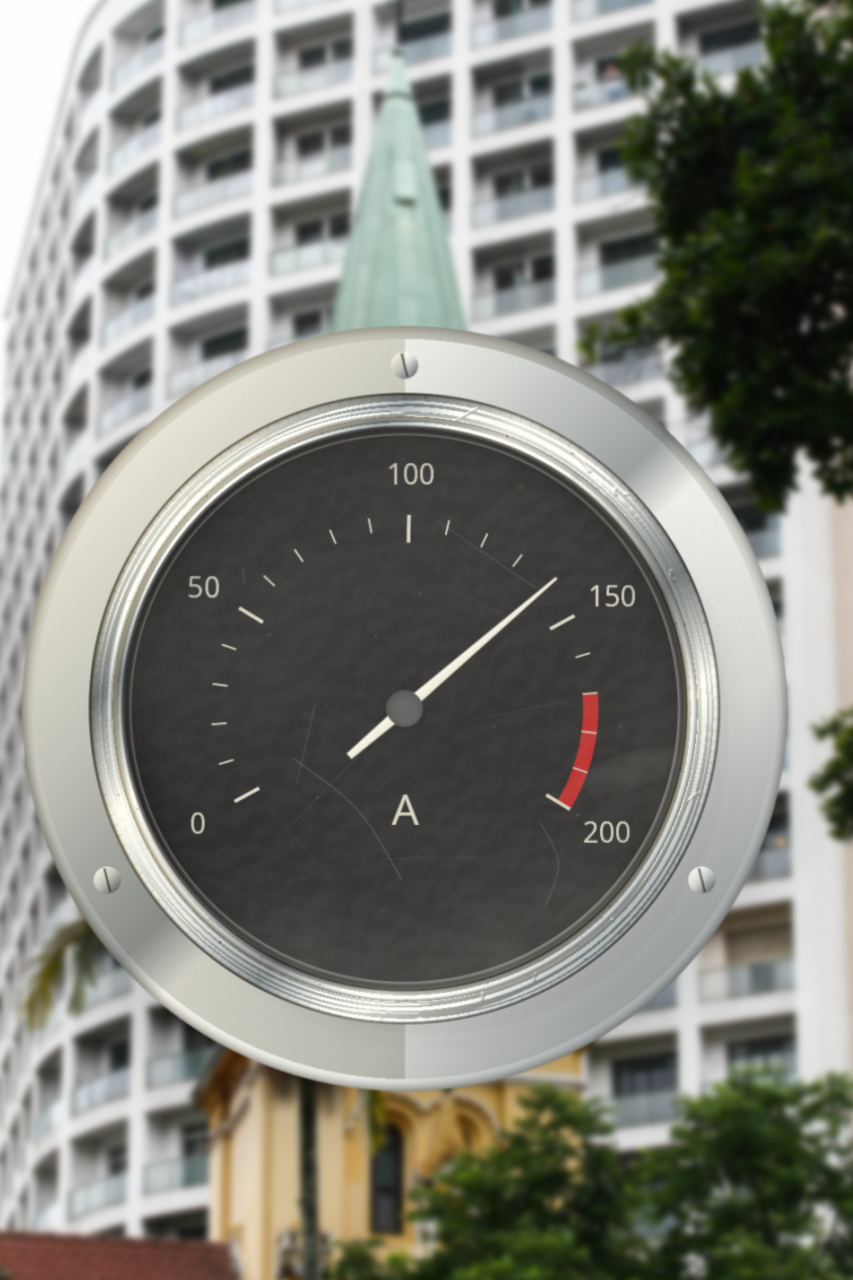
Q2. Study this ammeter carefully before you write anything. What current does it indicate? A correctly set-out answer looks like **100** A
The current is **140** A
